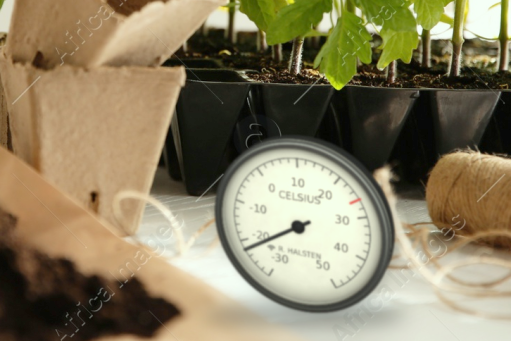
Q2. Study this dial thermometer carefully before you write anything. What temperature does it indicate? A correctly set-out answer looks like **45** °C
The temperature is **-22** °C
